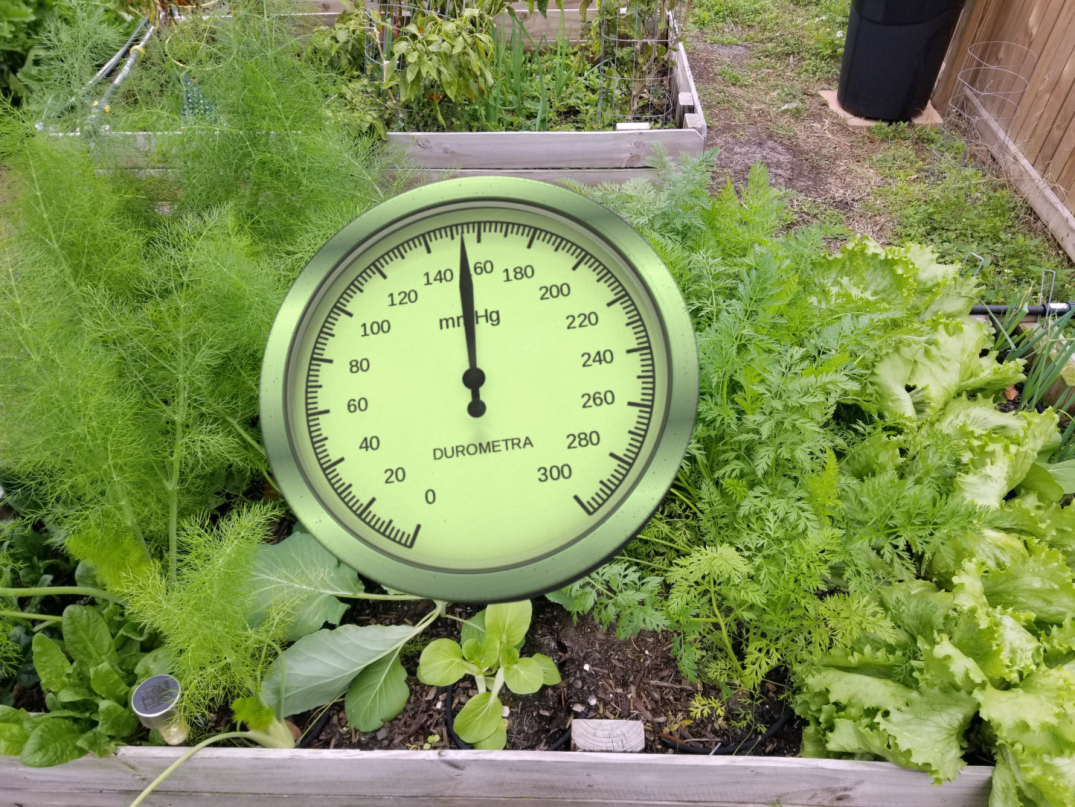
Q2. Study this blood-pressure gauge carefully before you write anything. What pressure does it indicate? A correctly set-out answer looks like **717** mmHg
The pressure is **154** mmHg
